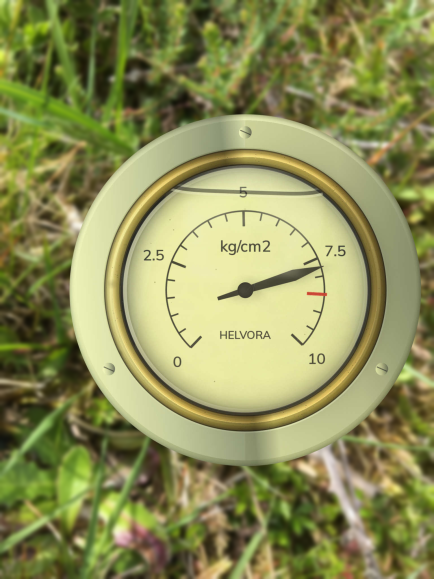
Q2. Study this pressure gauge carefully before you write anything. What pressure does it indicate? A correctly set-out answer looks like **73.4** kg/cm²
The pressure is **7.75** kg/cm²
